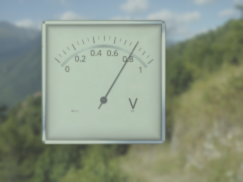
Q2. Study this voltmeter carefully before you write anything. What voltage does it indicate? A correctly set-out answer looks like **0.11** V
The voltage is **0.8** V
